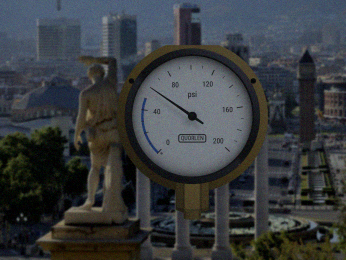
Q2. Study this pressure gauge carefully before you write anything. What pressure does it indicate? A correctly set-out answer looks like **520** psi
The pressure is **60** psi
